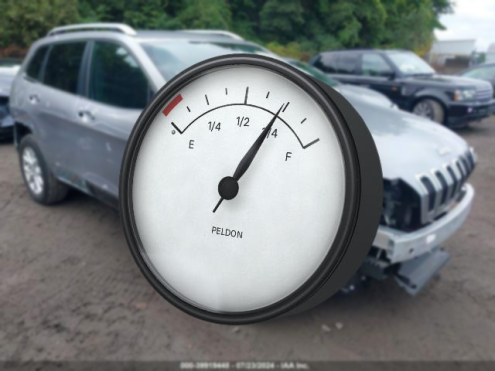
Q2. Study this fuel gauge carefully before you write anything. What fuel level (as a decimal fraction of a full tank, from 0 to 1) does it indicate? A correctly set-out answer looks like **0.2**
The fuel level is **0.75**
